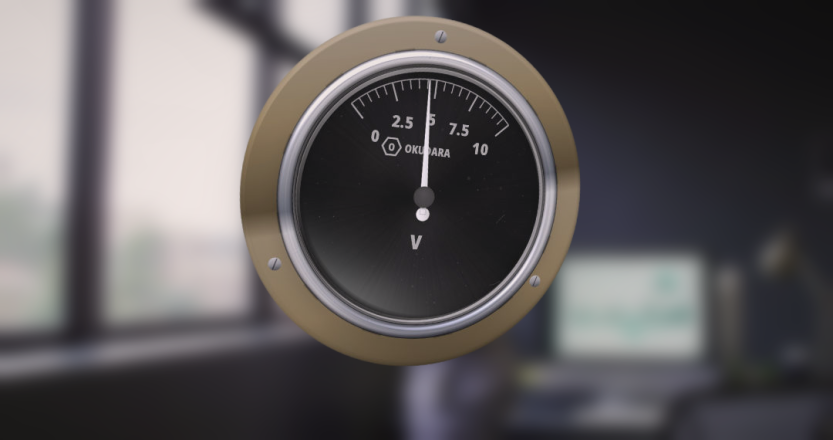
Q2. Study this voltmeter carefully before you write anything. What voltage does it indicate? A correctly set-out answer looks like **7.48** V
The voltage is **4.5** V
